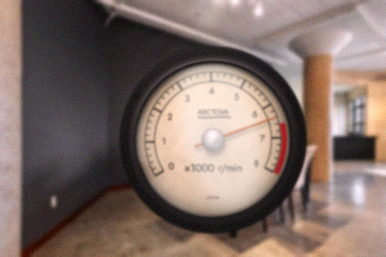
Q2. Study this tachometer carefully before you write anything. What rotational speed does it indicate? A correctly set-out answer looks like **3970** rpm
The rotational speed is **6400** rpm
